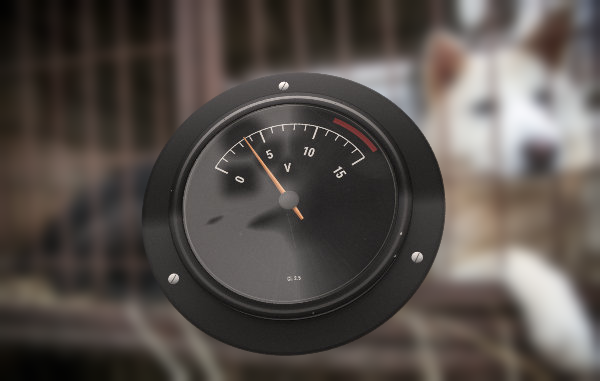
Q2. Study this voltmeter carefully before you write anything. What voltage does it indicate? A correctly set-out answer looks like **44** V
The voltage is **3.5** V
